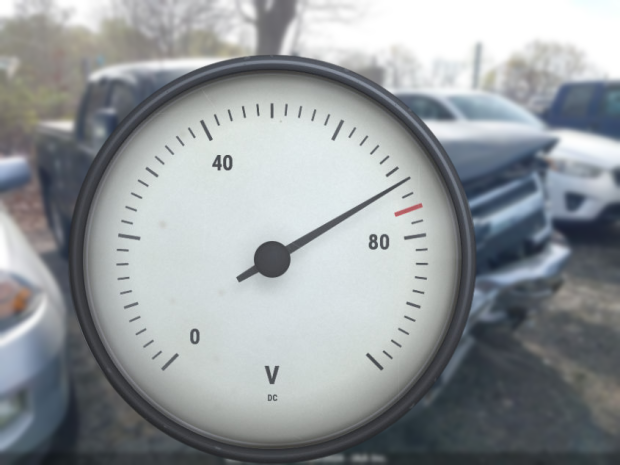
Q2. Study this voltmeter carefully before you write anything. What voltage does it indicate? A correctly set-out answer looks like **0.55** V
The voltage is **72** V
